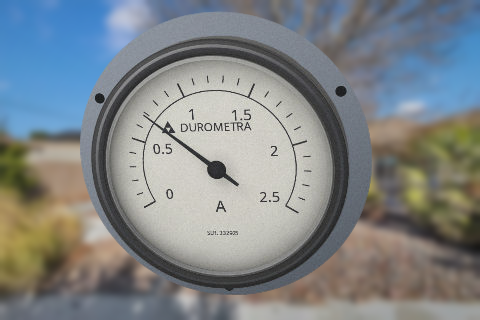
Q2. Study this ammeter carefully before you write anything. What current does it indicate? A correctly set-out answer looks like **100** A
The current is **0.7** A
